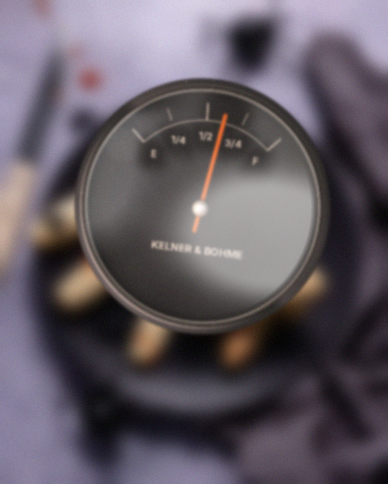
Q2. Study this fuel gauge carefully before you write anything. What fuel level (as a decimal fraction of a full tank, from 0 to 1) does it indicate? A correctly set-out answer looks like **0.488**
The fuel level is **0.625**
